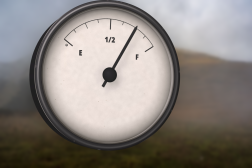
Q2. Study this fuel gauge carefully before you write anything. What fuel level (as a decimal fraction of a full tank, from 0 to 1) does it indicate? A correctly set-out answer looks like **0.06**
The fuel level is **0.75**
